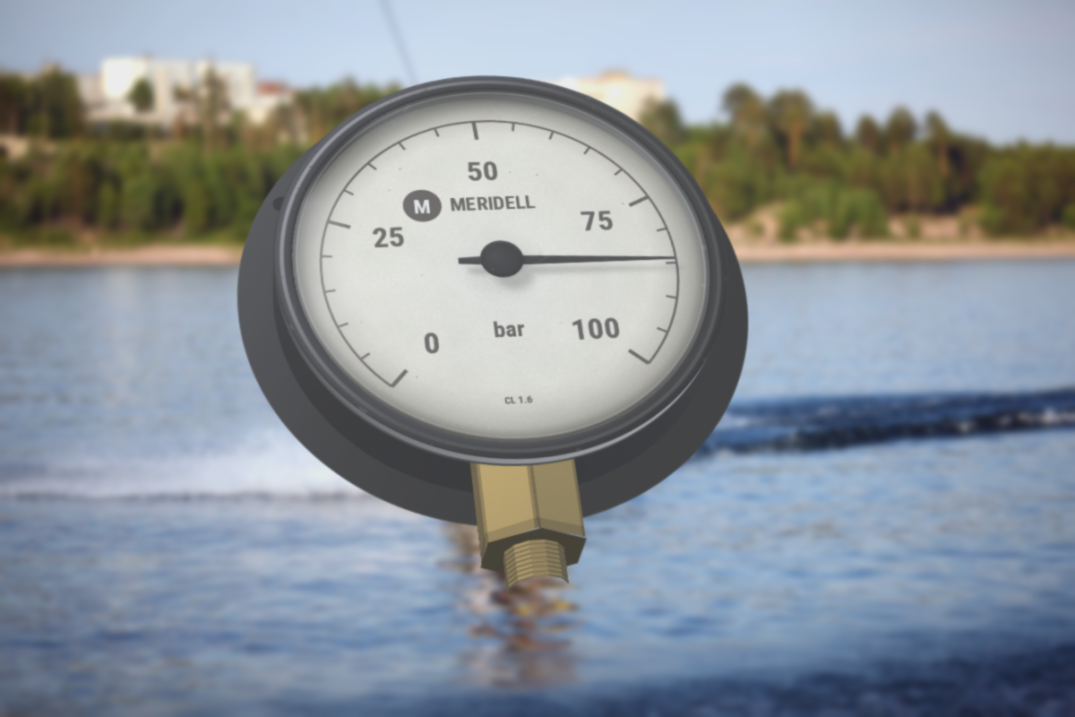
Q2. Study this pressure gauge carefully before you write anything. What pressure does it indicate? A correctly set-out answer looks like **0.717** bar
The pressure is **85** bar
